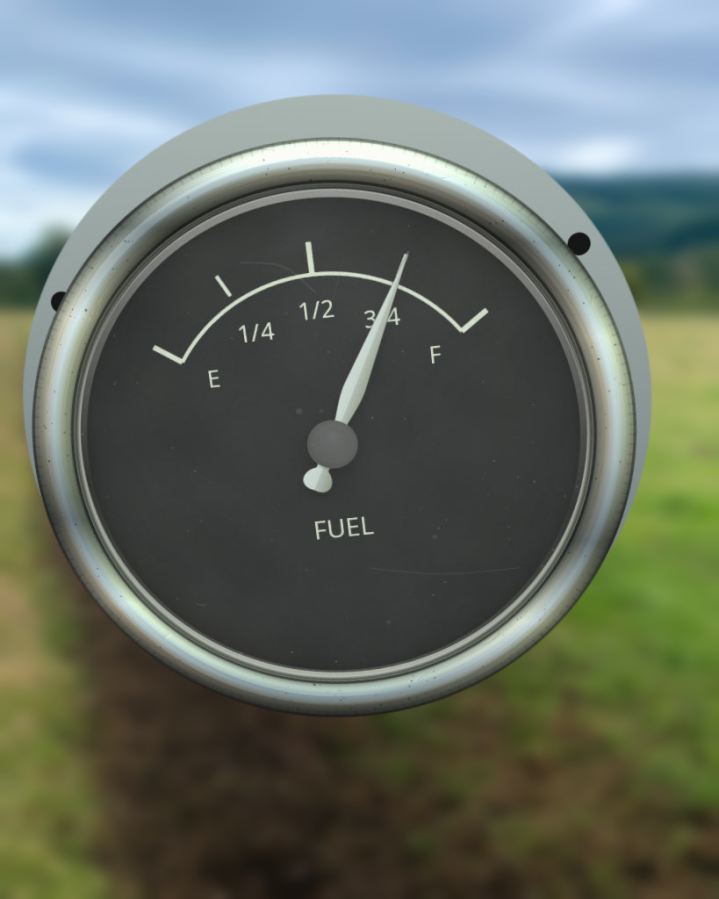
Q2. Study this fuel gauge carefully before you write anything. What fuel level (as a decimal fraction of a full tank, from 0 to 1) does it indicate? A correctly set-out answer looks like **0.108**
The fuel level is **0.75**
